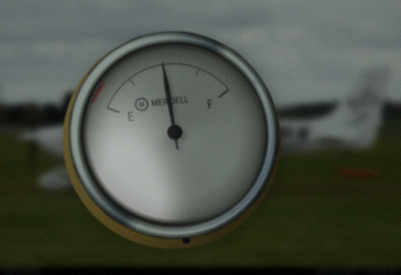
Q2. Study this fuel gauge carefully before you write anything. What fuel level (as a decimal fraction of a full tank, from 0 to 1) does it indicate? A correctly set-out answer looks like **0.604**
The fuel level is **0.5**
